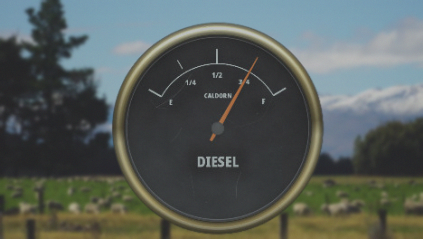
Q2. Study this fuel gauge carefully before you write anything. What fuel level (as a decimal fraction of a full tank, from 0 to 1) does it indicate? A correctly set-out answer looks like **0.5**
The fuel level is **0.75**
